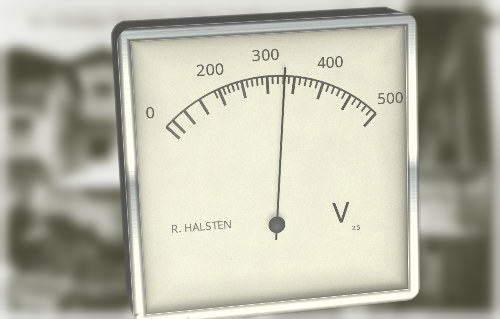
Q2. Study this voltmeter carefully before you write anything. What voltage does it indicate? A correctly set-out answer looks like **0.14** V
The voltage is **330** V
